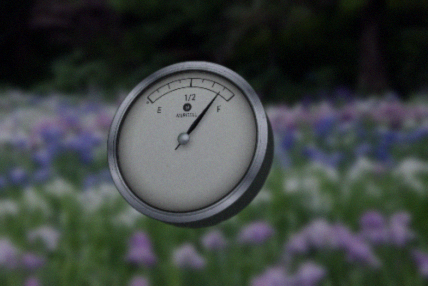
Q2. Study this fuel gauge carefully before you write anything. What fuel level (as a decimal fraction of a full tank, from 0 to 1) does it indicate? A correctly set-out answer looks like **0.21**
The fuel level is **0.875**
